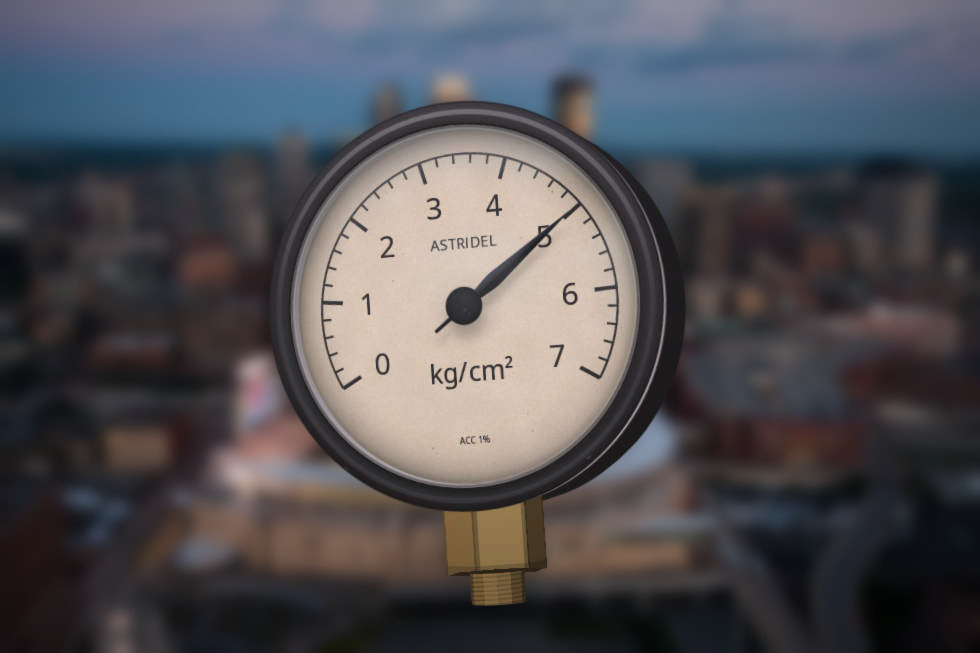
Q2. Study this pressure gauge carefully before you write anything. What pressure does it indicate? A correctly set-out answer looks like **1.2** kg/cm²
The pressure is **5** kg/cm²
